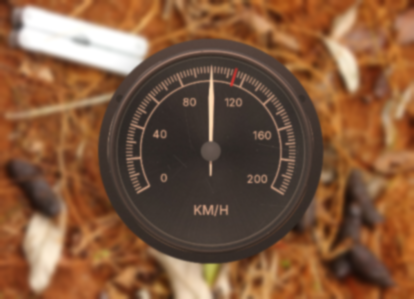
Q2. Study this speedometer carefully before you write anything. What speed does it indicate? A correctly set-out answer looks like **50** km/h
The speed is **100** km/h
